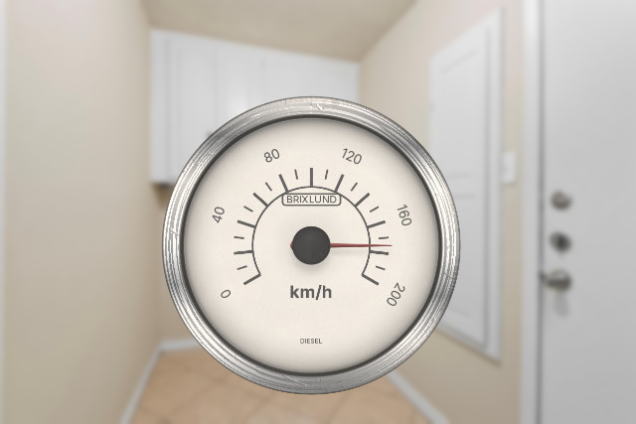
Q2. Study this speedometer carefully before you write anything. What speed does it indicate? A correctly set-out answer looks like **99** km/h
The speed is **175** km/h
